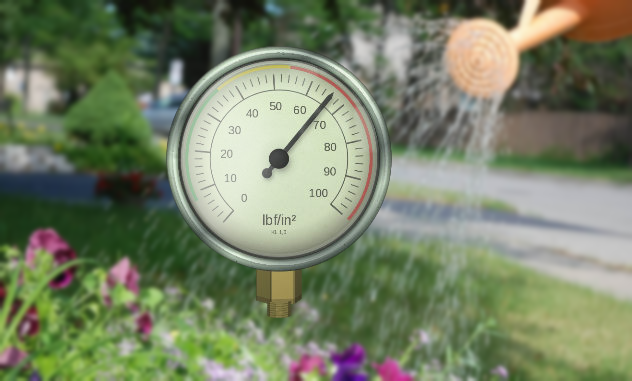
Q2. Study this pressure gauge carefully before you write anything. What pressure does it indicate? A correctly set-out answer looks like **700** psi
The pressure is **66** psi
